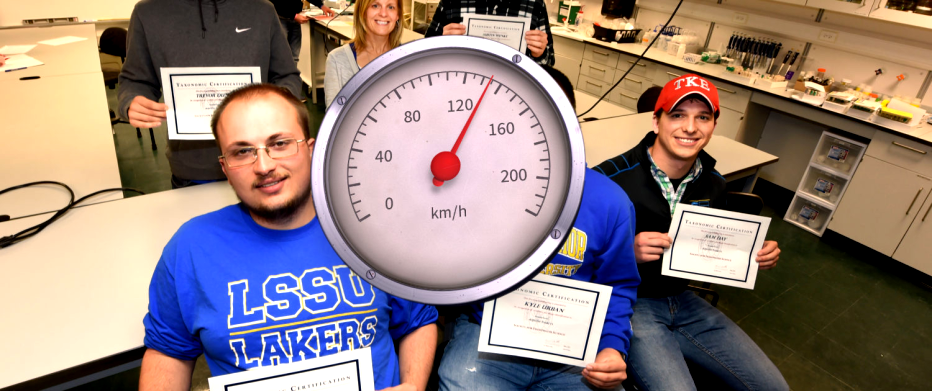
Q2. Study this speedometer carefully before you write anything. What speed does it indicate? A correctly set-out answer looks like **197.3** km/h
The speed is **135** km/h
